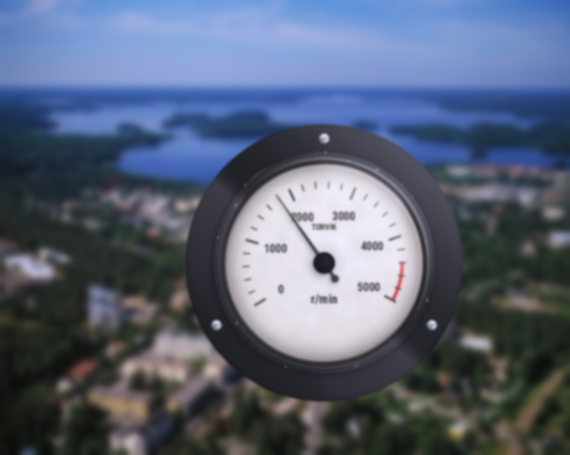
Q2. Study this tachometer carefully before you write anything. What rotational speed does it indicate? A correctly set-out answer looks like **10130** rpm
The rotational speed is **1800** rpm
